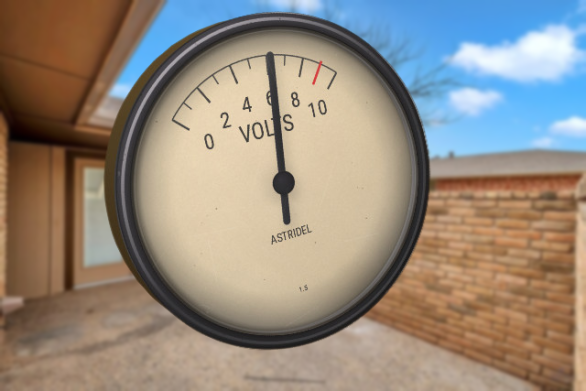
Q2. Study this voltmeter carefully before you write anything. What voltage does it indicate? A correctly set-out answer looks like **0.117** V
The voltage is **6** V
